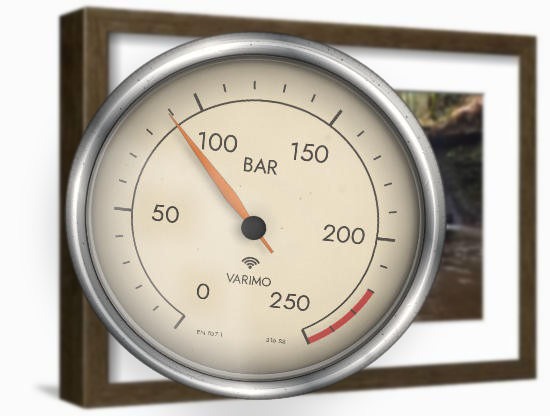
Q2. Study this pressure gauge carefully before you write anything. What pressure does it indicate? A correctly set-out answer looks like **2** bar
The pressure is **90** bar
